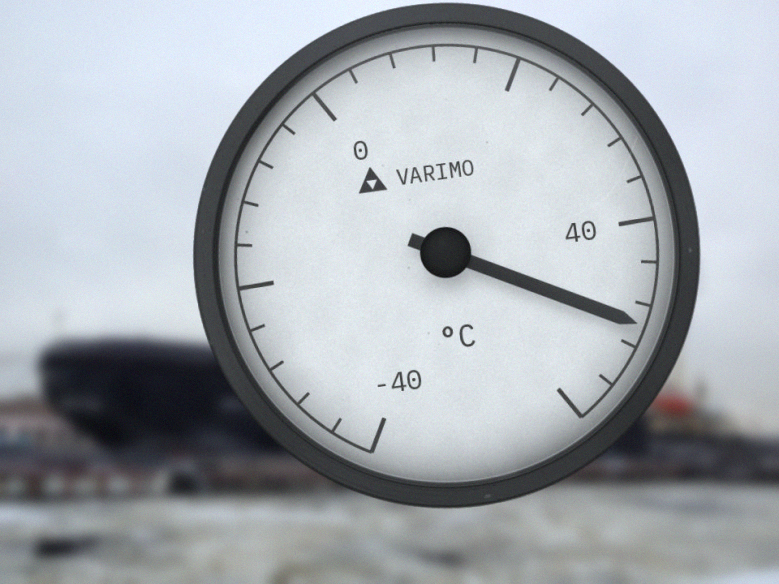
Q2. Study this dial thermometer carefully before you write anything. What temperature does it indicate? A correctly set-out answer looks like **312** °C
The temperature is **50** °C
